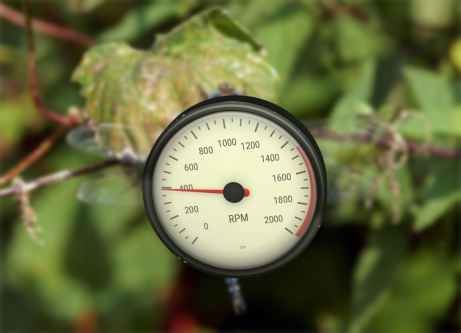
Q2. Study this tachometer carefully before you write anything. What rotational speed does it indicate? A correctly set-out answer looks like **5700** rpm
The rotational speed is **400** rpm
